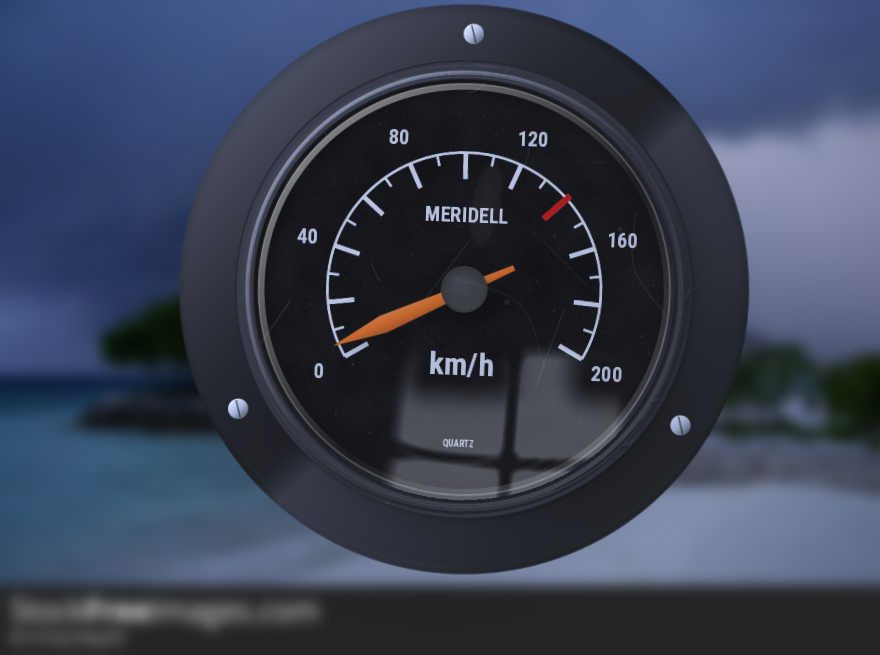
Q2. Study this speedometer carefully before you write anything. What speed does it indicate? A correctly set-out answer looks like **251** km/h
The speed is **5** km/h
